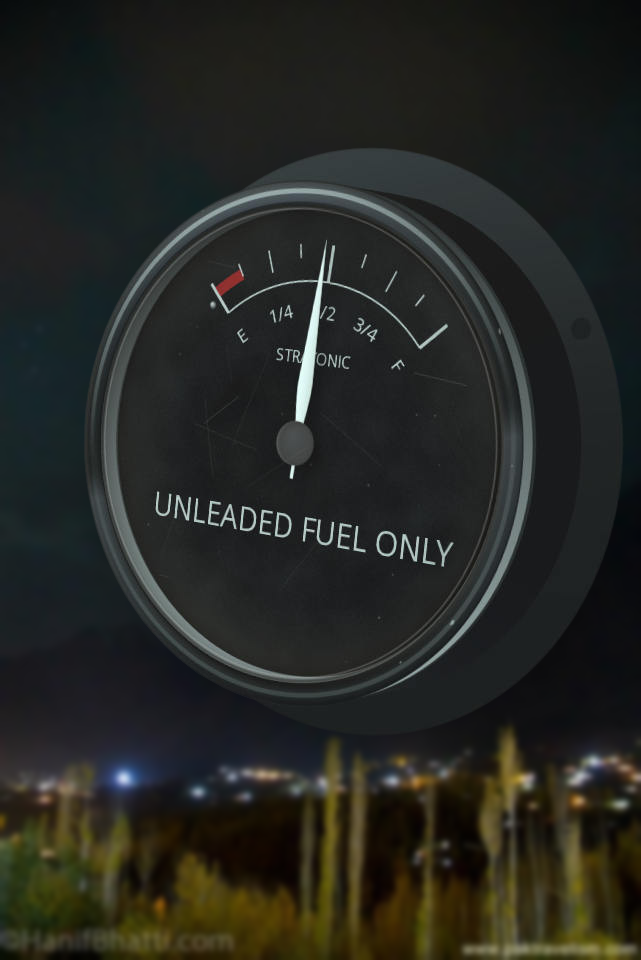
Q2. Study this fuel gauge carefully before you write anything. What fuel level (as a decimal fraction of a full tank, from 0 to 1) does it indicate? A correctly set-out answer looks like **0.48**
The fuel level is **0.5**
